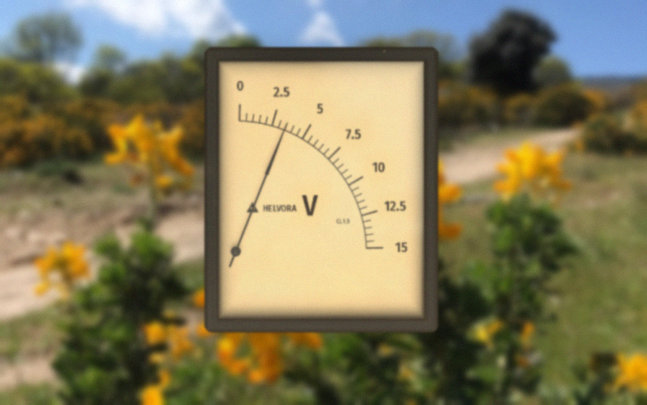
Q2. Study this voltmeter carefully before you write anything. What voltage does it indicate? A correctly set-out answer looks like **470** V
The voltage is **3.5** V
